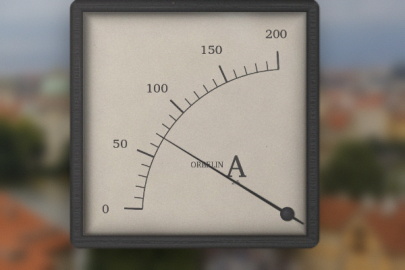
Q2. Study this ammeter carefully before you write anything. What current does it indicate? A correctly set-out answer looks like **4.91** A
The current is **70** A
